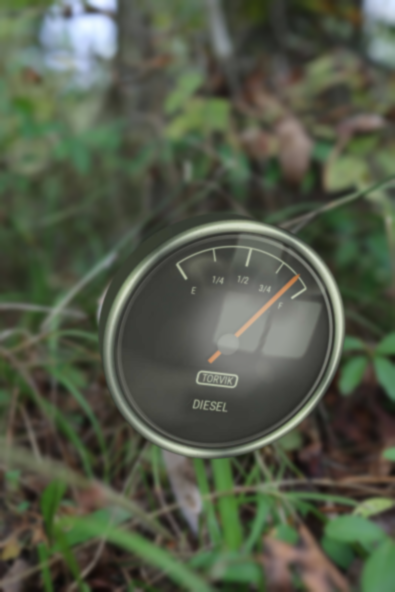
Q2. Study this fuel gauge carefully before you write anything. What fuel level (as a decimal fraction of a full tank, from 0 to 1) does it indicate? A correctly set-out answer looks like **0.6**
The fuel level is **0.875**
